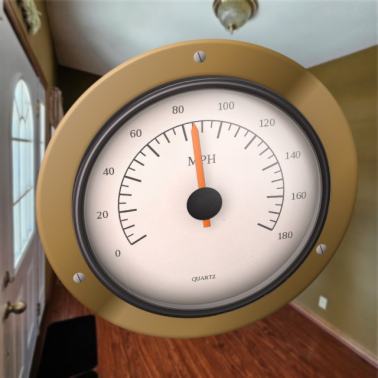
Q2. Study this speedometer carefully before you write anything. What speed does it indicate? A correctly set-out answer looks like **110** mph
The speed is **85** mph
